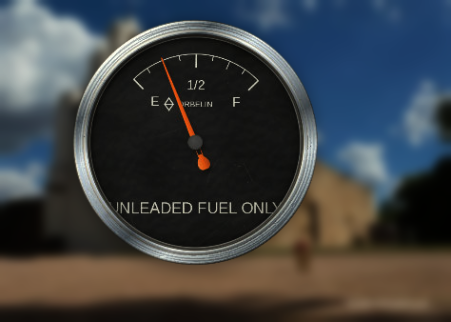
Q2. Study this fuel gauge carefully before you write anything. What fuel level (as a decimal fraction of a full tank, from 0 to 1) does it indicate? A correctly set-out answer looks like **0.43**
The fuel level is **0.25**
